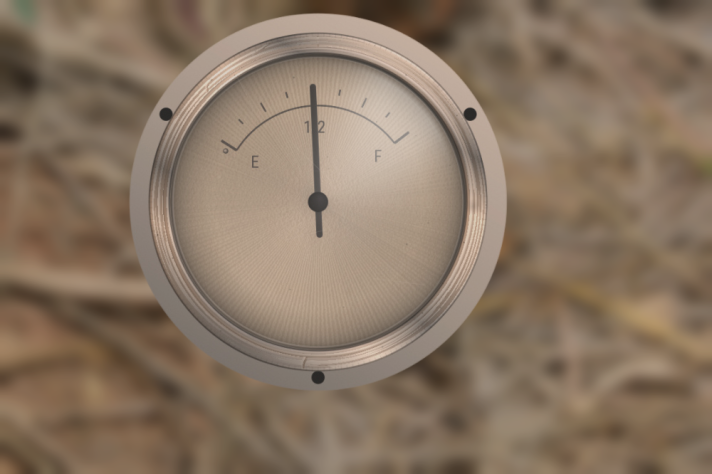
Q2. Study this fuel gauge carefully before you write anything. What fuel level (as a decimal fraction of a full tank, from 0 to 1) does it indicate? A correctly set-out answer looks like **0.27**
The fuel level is **0.5**
